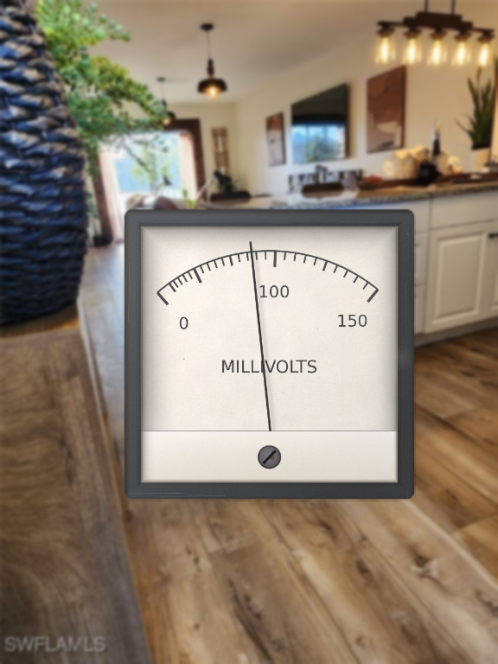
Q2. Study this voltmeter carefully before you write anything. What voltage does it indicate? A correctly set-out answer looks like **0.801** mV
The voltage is **87.5** mV
